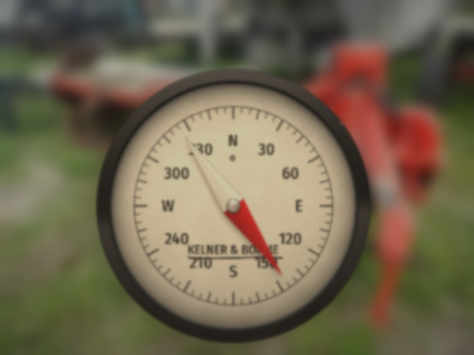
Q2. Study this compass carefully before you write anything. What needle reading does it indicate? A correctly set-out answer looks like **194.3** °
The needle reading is **145** °
